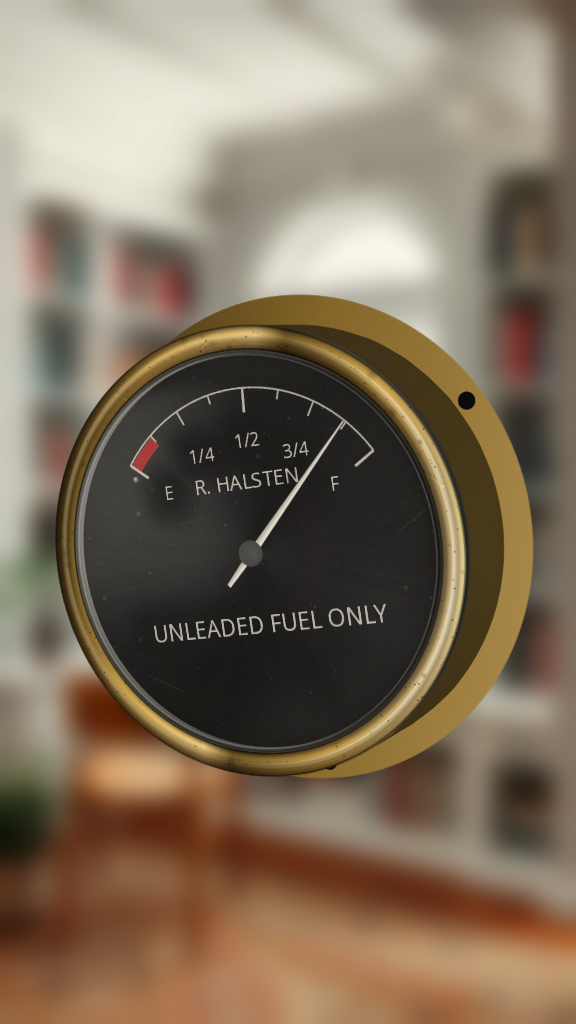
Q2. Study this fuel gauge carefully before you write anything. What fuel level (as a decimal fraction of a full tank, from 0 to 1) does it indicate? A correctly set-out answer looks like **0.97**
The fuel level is **0.875**
